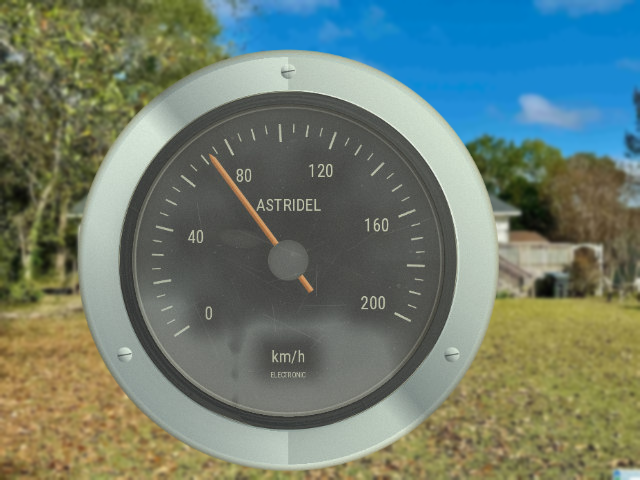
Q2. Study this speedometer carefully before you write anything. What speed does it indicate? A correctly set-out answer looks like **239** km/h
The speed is **72.5** km/h
